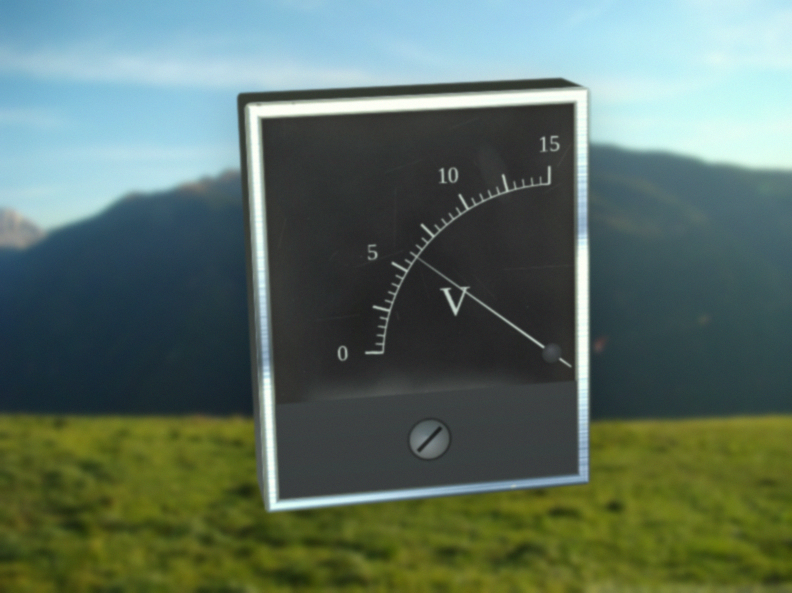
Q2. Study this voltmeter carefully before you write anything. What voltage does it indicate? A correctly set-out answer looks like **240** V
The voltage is **6** V
